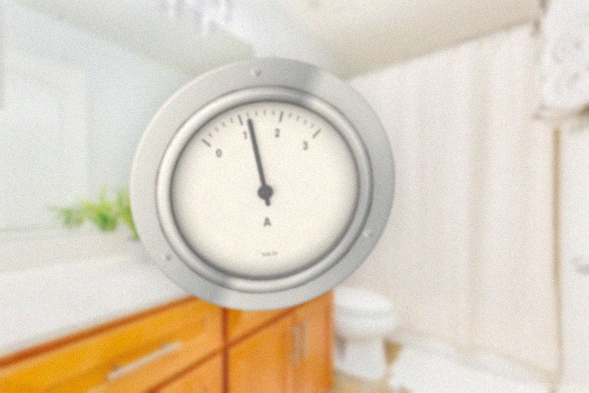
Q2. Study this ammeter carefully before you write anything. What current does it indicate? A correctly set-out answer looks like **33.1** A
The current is **1.2** A
